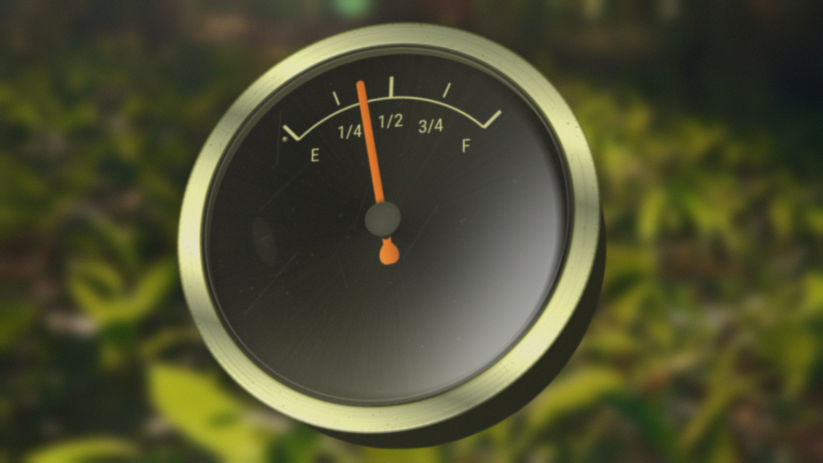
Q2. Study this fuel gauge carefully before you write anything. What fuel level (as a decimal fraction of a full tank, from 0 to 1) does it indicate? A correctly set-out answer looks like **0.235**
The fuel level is **0.375**
